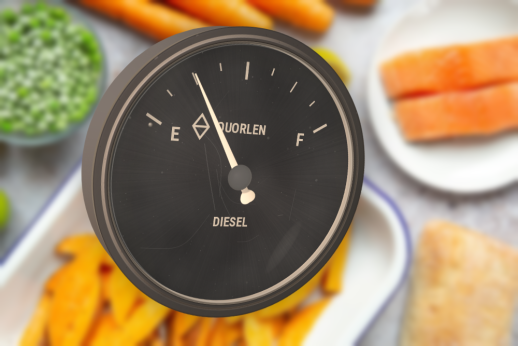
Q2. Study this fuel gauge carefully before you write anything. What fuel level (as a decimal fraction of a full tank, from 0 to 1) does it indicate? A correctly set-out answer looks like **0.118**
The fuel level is **0.25**
